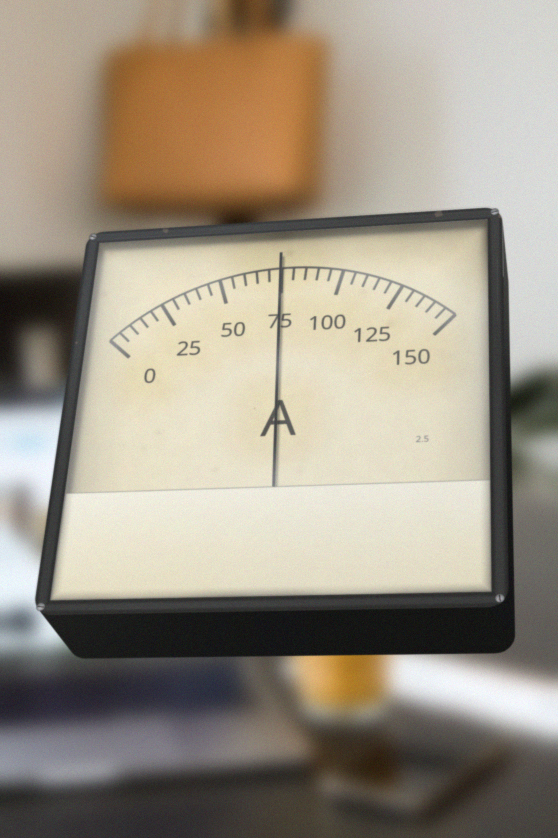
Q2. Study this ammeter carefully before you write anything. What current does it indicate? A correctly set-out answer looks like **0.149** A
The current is **75** A
